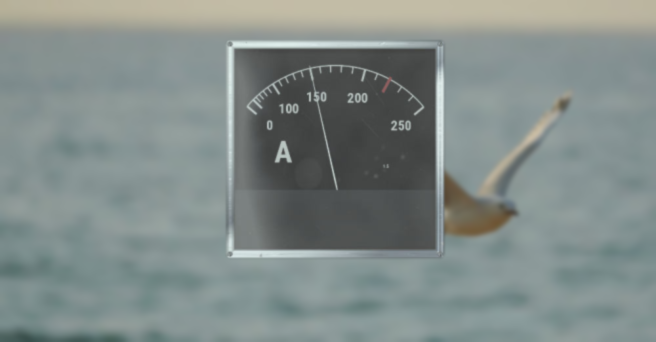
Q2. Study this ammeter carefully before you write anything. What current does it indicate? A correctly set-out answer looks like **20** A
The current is **150** A
